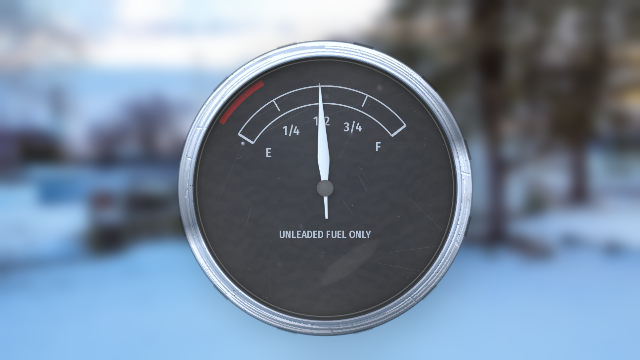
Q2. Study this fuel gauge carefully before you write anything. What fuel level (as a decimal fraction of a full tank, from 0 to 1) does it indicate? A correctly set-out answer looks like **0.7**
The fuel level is **0.5**
